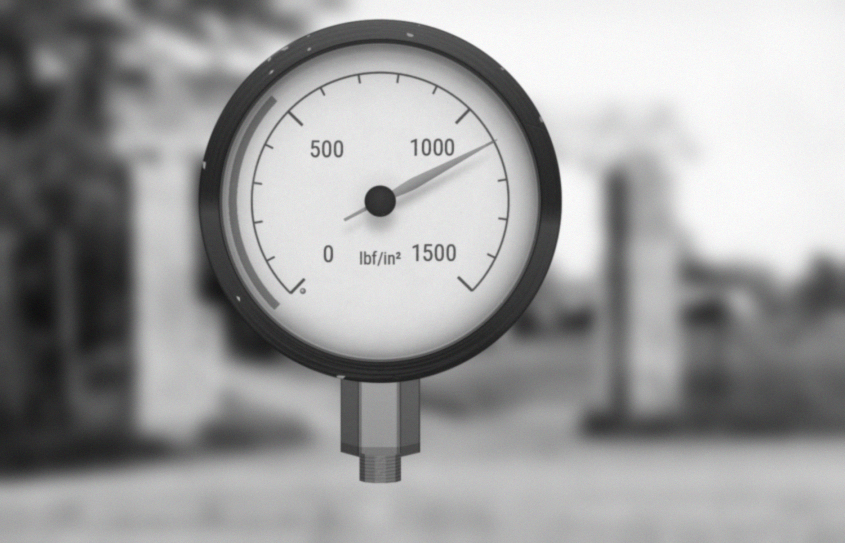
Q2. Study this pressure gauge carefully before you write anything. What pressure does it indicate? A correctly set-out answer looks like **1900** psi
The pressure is **1100** psi
